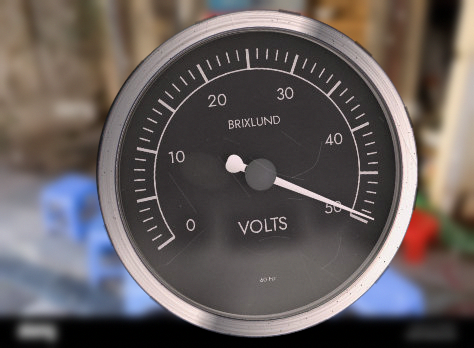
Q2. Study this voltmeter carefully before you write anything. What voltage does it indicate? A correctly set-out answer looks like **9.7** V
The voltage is **49.5** V
